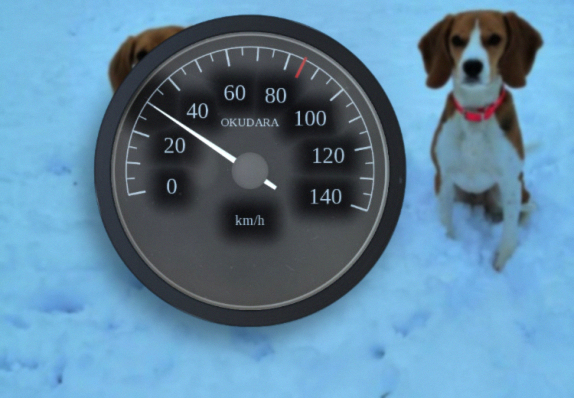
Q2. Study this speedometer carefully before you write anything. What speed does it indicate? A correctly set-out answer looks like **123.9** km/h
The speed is **30** km/h
